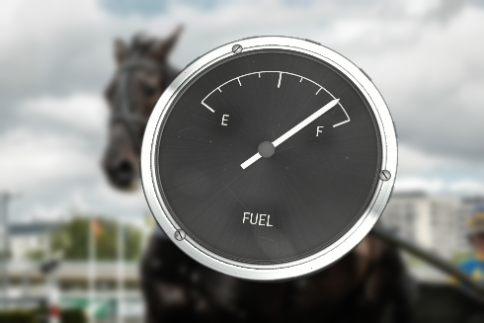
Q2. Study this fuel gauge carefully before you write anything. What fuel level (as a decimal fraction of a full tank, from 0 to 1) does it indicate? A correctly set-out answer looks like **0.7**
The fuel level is **0.875**
